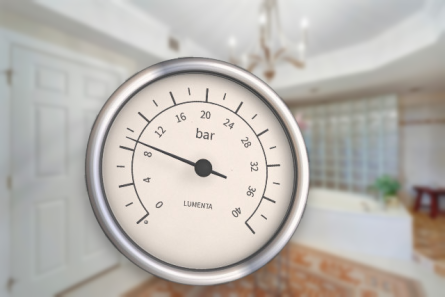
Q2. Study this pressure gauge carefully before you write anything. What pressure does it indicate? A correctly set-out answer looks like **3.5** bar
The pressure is **9** bar
